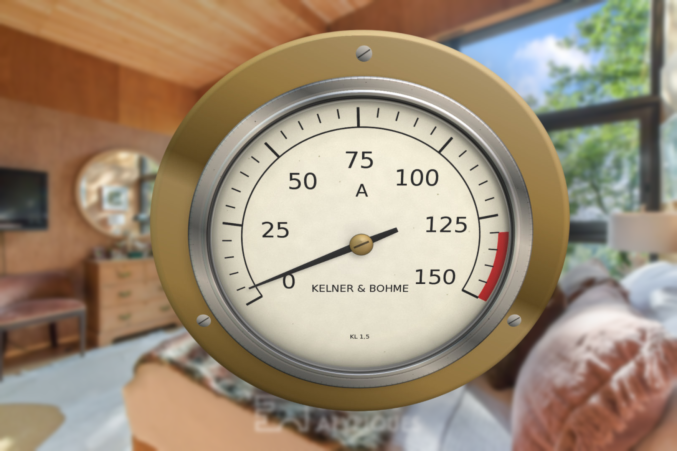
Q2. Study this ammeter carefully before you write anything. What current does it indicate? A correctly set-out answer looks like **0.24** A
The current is **5** A
